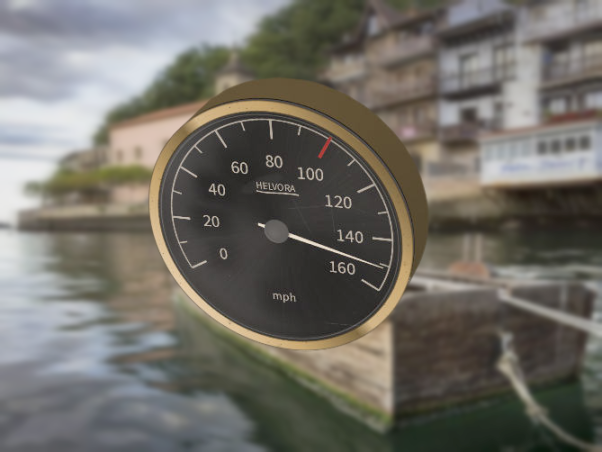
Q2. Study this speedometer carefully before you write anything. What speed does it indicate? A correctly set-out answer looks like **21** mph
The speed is **150** mph
